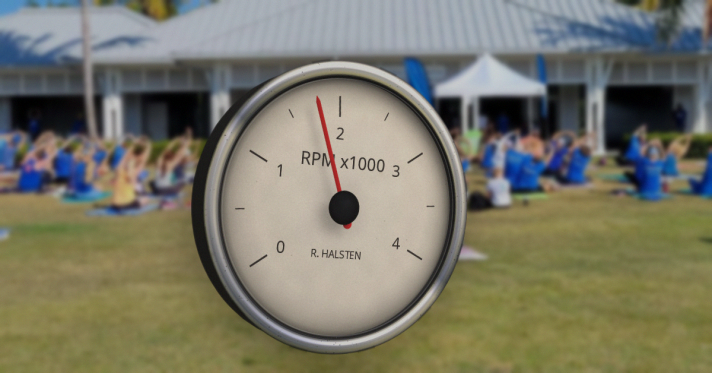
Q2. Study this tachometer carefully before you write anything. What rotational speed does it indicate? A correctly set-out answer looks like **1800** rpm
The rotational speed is **1750** rpm
